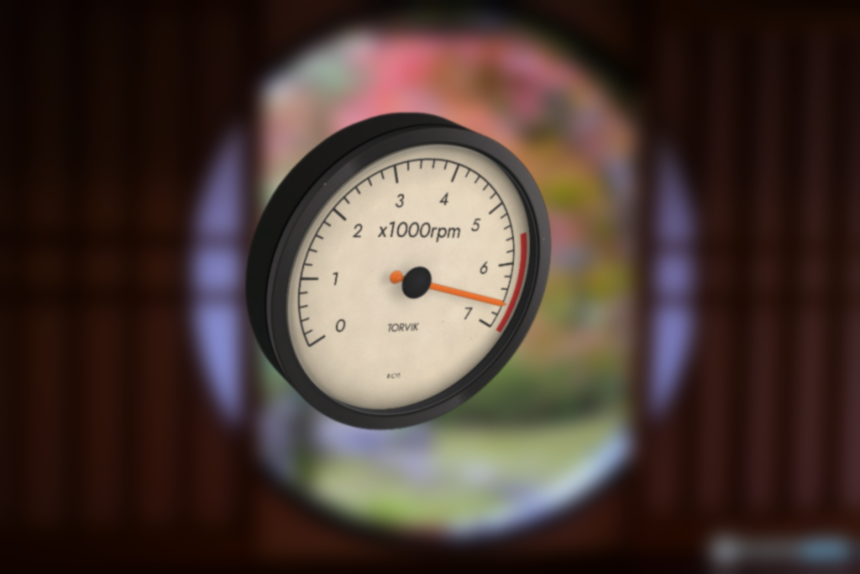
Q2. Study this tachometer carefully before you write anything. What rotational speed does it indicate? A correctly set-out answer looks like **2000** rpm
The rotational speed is **6600** rpm
